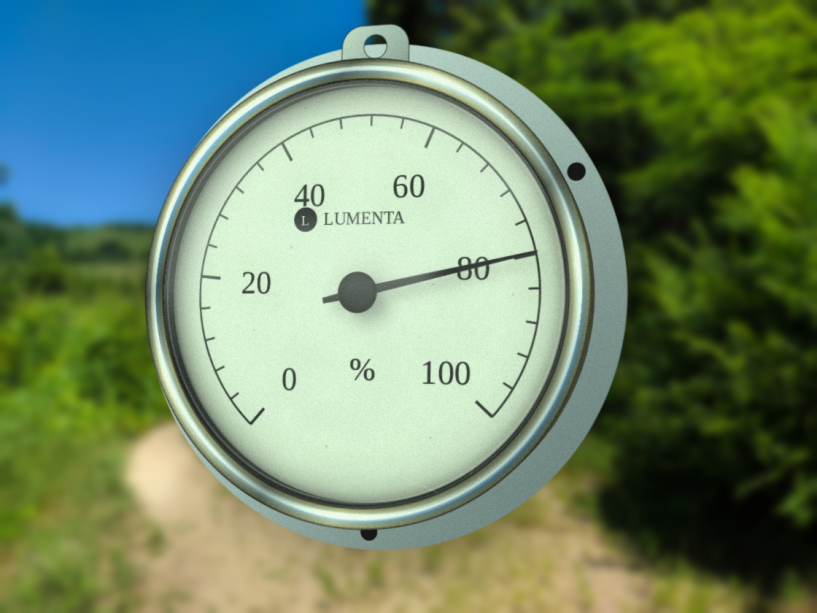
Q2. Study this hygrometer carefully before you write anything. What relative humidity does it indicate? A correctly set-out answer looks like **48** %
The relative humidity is **80** %
